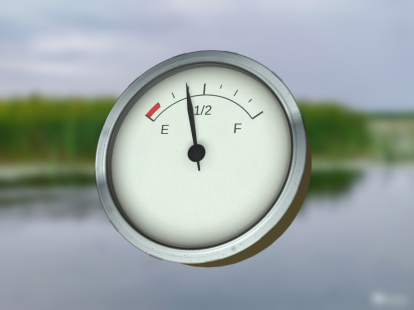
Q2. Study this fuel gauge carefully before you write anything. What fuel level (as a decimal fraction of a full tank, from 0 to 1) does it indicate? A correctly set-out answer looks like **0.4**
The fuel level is **0.375**
